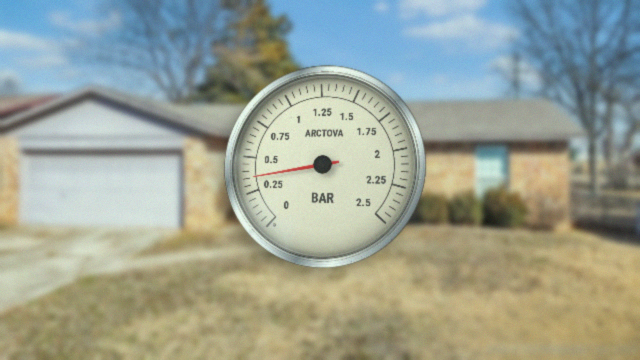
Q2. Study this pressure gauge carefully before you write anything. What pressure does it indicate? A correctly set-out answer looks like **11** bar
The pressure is **0.35** bar
